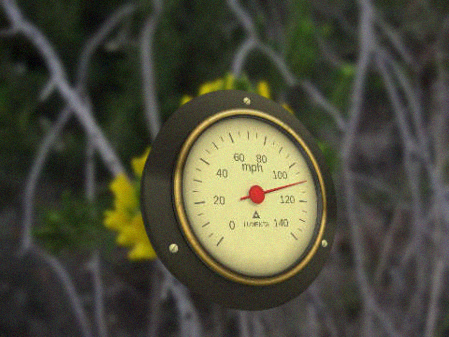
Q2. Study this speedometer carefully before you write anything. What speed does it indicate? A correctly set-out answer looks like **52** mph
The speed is **110** mph
